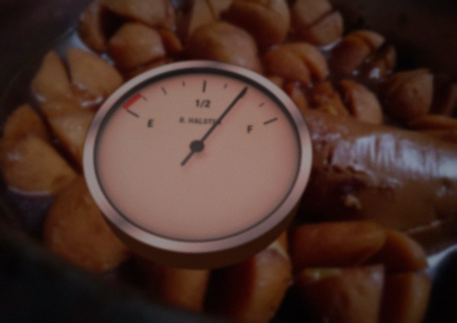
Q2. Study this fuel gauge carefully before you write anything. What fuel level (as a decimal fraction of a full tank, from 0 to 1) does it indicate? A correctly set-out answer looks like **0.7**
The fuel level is **0.75**
